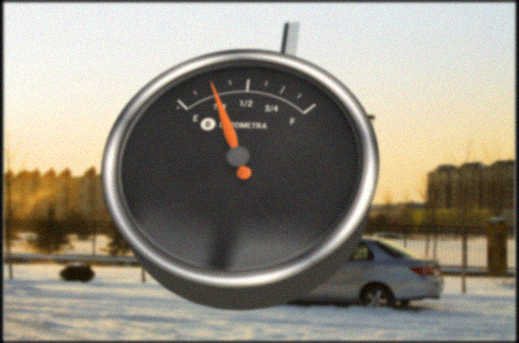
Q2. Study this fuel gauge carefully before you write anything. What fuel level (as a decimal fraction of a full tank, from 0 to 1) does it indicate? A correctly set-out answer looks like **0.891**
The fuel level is **0.25**
